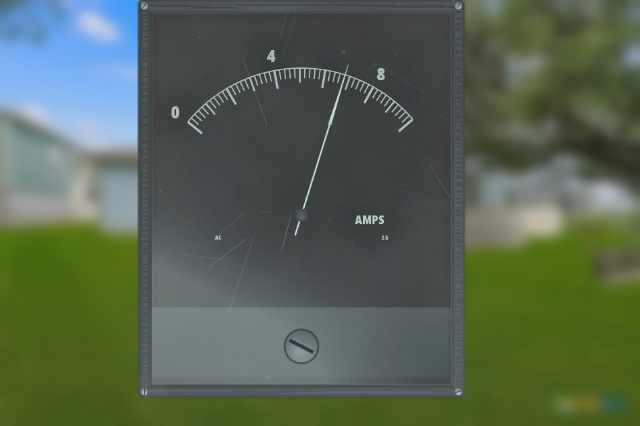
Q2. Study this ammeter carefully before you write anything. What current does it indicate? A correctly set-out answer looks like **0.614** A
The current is **6.8** A
